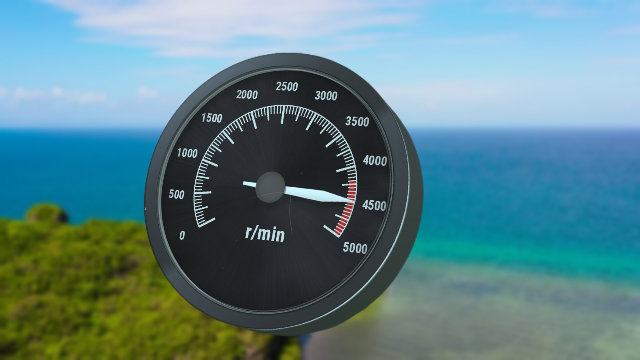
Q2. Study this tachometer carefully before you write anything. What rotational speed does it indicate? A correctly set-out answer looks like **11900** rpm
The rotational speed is **4500** rpm
